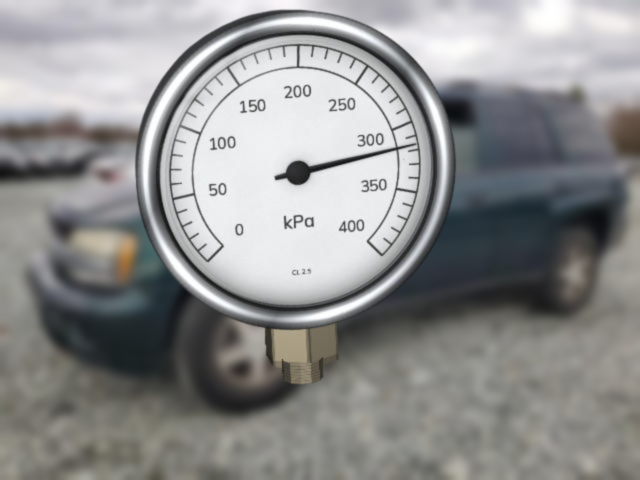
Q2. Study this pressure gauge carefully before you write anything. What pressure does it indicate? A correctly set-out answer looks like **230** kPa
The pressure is **315** kPa
